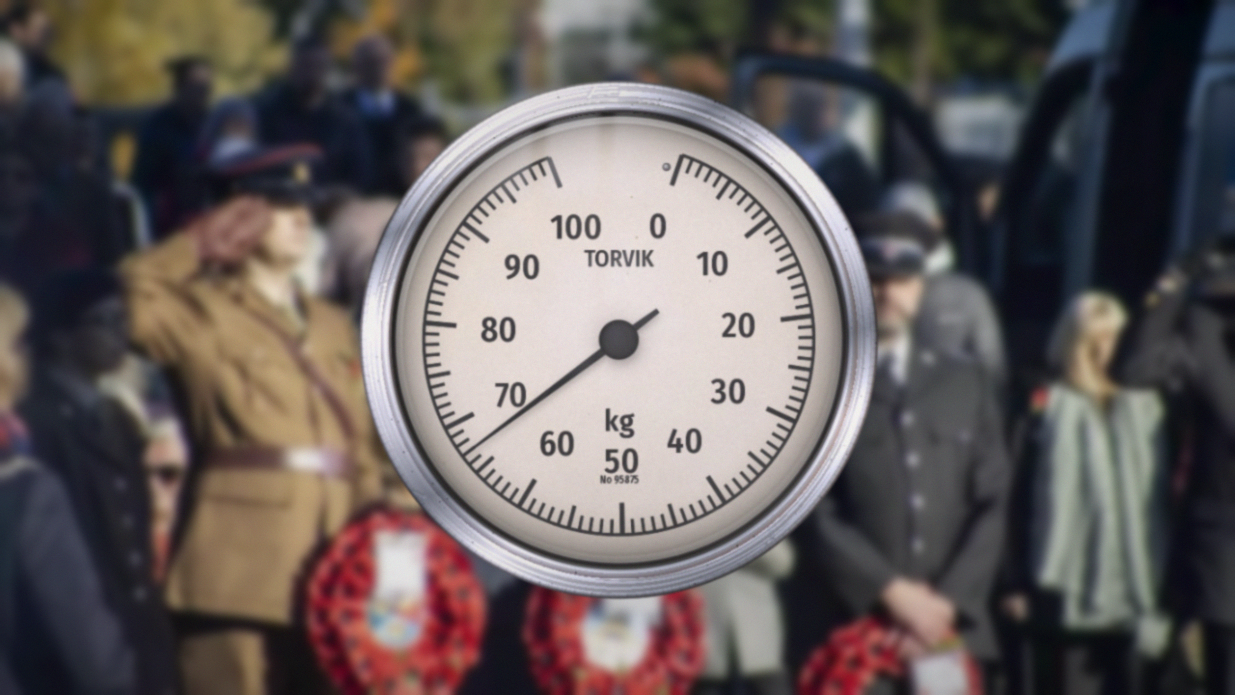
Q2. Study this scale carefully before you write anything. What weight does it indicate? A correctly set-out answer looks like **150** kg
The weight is **67** kg
